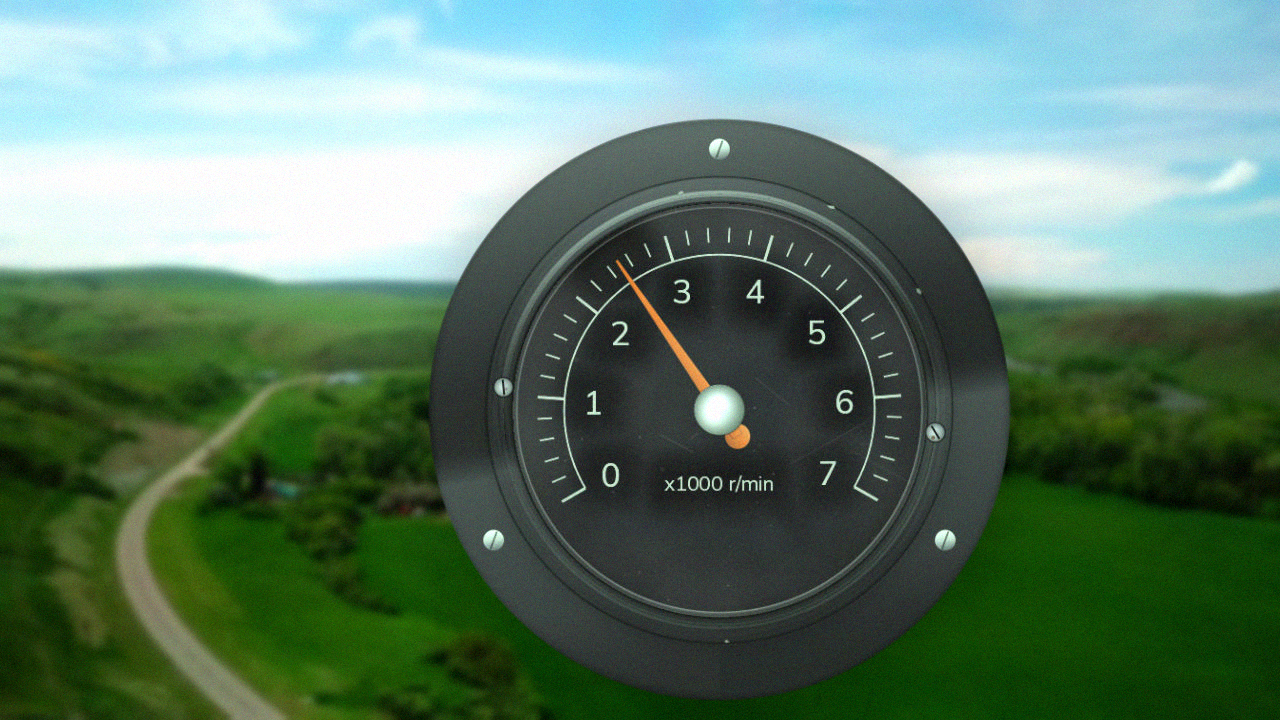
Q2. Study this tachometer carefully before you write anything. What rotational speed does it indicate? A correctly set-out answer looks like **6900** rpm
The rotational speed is **2500** rpm
